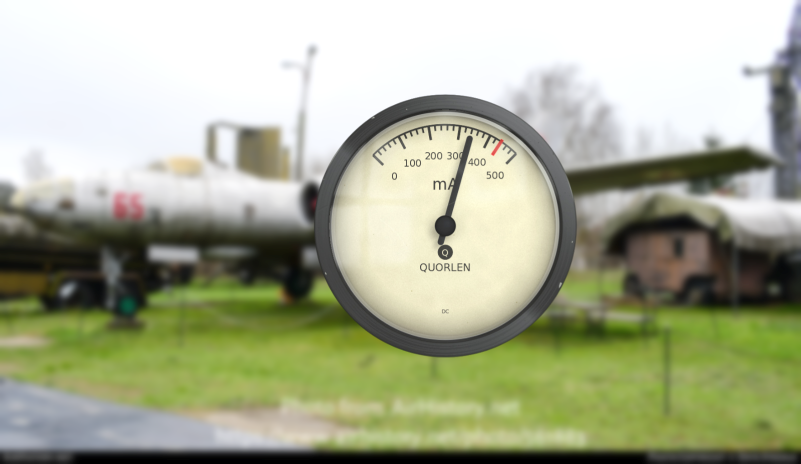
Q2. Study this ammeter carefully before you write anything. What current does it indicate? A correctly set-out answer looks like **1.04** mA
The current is **340** mA
